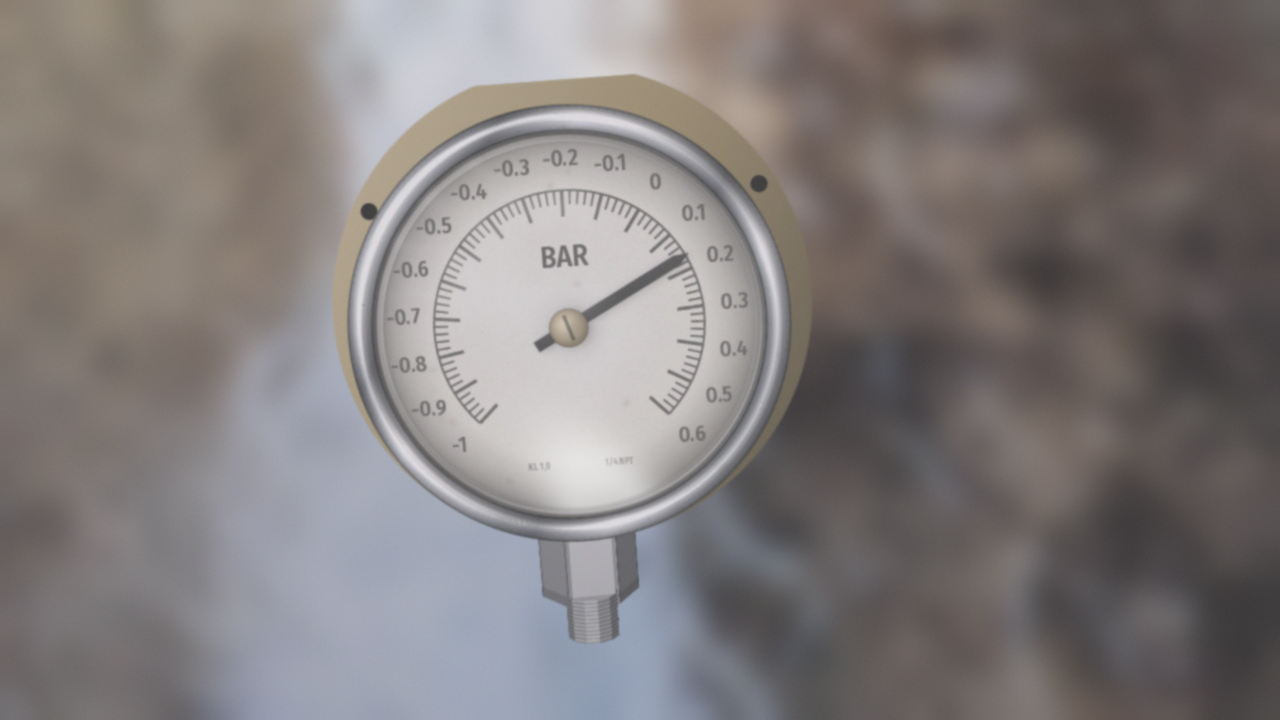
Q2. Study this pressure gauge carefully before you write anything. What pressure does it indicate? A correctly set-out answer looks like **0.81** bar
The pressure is **0.16** bar
